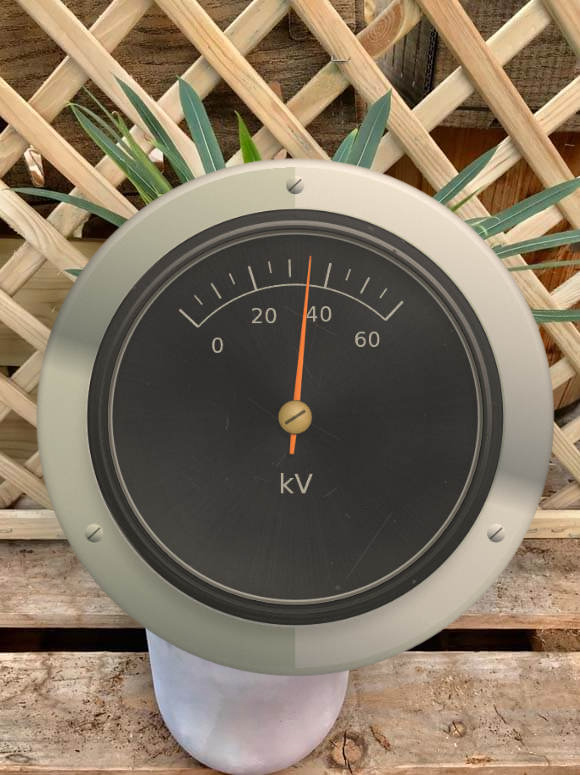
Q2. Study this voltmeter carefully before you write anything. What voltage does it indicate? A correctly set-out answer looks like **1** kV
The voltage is **35** kV
